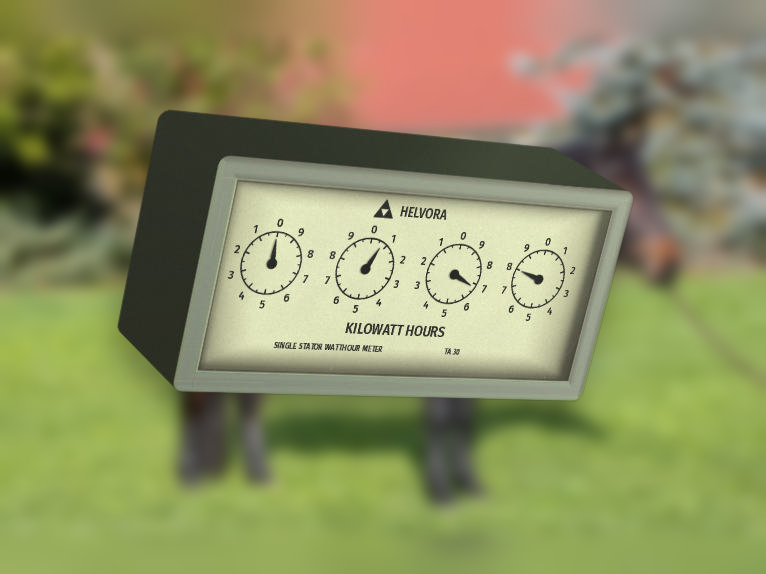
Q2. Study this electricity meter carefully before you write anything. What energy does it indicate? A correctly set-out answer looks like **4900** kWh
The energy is **68** kWh
